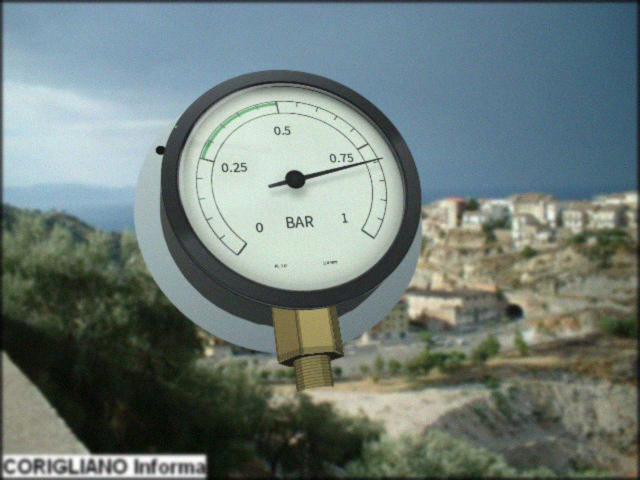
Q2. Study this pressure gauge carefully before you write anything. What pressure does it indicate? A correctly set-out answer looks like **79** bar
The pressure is **0.8** bar
